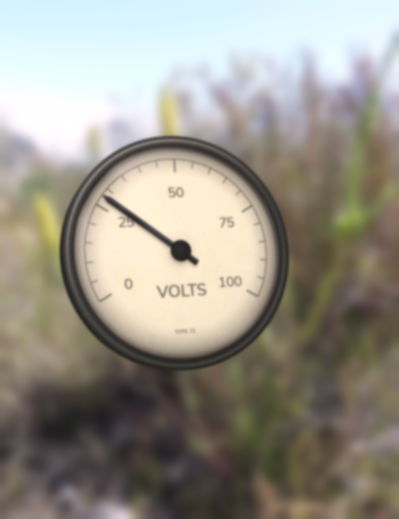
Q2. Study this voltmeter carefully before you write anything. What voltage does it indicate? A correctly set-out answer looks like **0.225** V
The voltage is **27.5** V
